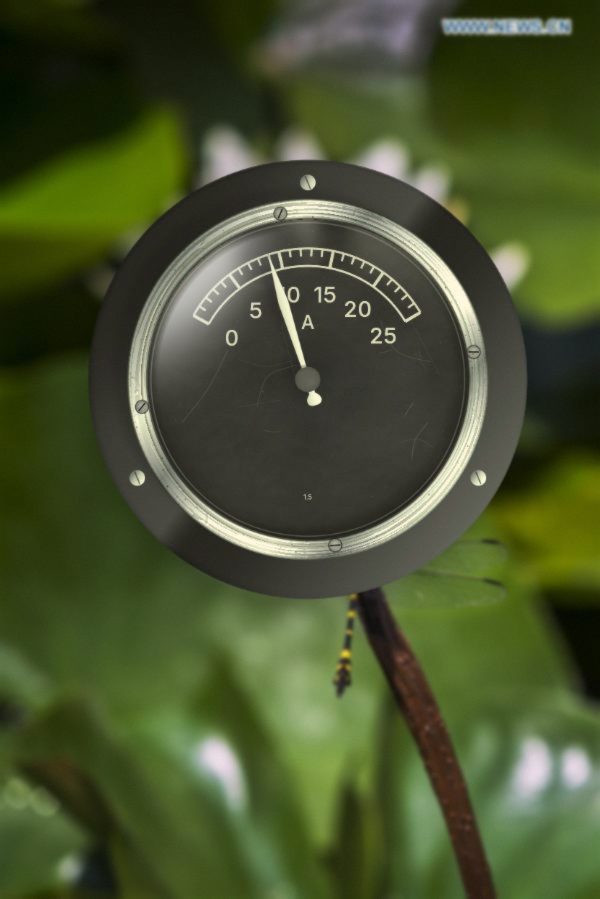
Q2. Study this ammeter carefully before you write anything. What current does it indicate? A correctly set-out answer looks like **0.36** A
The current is **9** A
